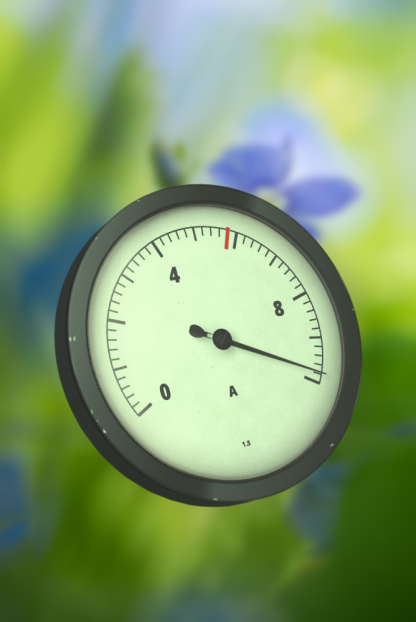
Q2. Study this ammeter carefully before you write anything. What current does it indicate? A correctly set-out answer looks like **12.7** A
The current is **9.8** A
